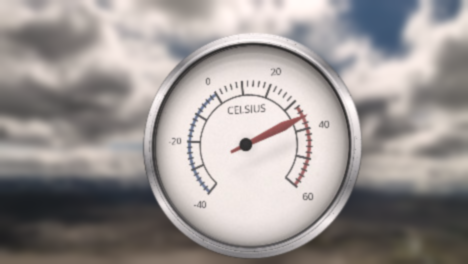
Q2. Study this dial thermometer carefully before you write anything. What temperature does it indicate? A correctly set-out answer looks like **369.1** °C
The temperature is **36** °C
